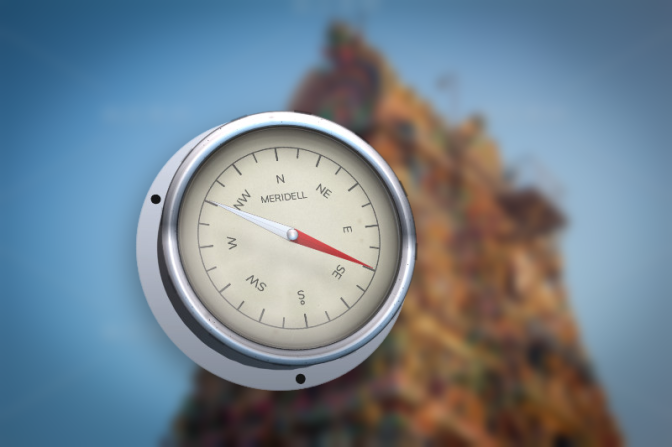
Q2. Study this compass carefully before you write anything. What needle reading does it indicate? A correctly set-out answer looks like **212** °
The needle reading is **120** °
